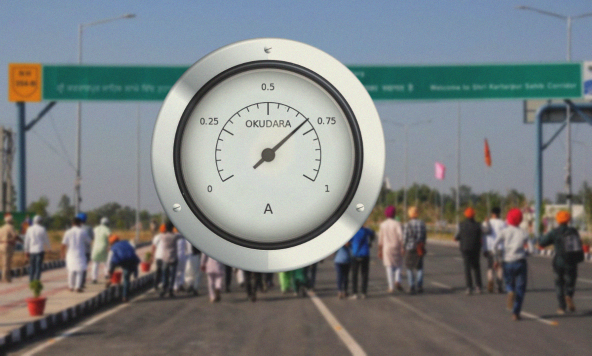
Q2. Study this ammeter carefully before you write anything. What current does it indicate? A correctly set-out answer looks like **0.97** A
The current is **0.7** A
